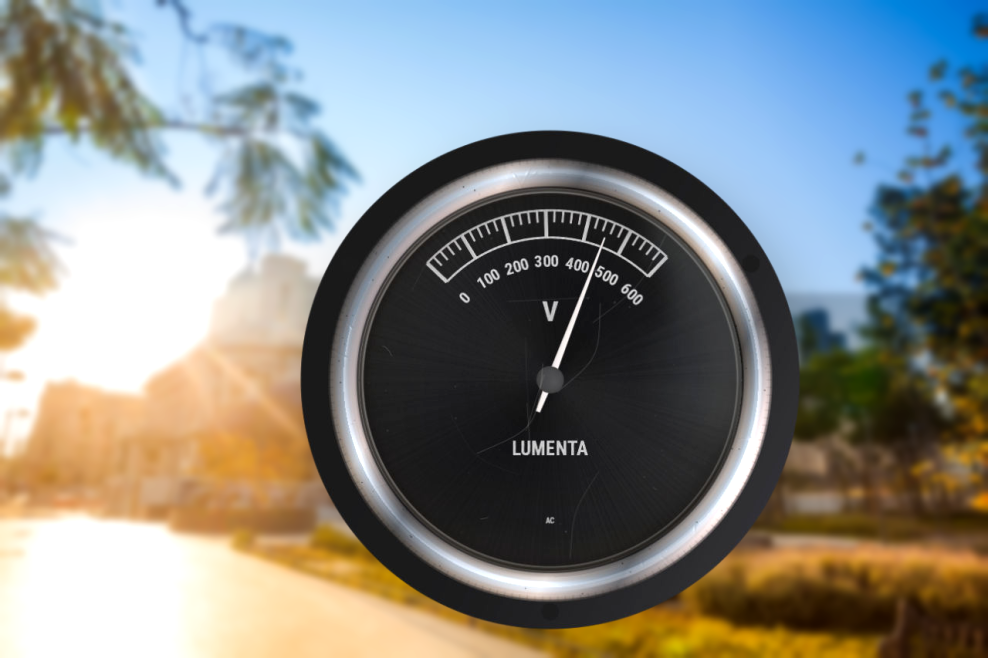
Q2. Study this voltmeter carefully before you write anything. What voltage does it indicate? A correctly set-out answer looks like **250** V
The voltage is **450** V
